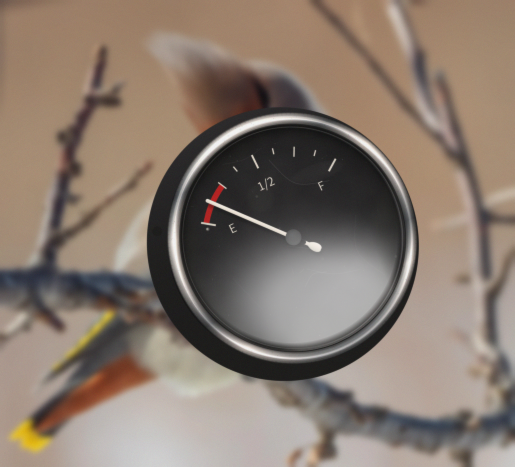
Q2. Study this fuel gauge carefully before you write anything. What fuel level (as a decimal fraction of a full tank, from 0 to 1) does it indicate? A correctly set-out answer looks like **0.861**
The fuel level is **0.125**
